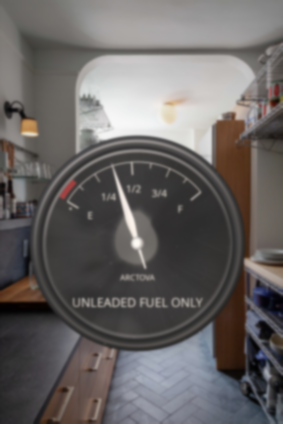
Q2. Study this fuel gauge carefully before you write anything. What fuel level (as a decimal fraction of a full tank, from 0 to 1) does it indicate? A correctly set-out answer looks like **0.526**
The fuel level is **0.375**
